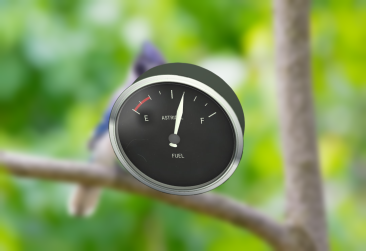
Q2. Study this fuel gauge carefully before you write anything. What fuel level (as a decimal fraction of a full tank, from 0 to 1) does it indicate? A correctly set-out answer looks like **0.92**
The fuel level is **0.625**
